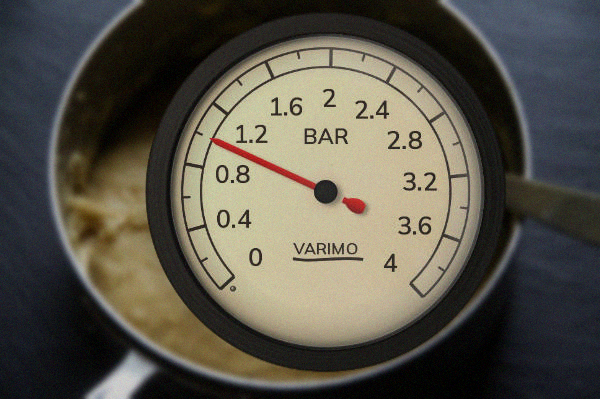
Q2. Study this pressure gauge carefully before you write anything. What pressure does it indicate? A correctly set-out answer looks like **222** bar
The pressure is **1** bar
